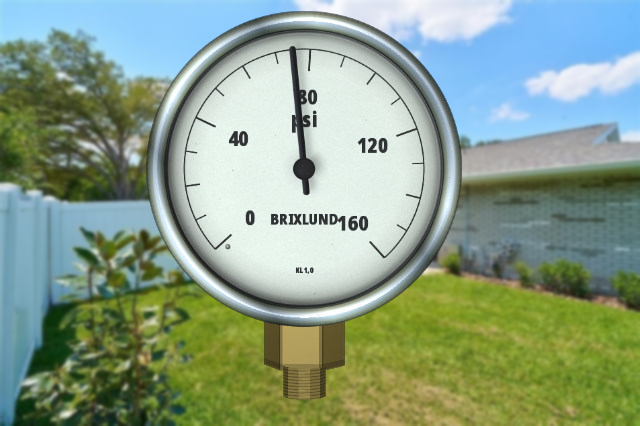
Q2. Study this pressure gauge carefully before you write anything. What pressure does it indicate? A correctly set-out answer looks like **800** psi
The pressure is **75** psi
